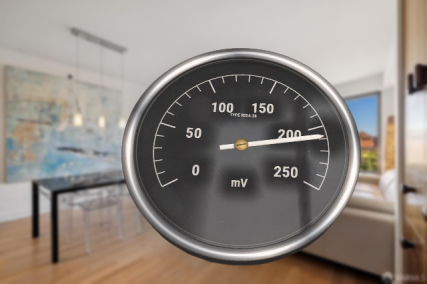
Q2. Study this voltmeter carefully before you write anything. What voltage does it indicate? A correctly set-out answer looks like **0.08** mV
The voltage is **210** mV
